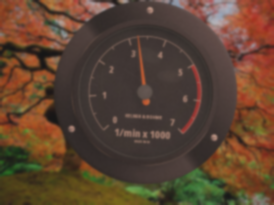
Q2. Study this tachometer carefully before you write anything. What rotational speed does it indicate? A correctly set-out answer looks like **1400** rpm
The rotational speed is **3250** rpm
